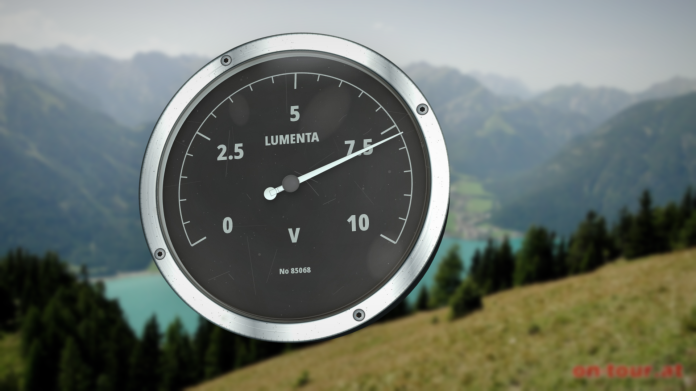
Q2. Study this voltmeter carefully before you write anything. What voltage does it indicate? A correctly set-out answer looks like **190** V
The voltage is **7.75** V
